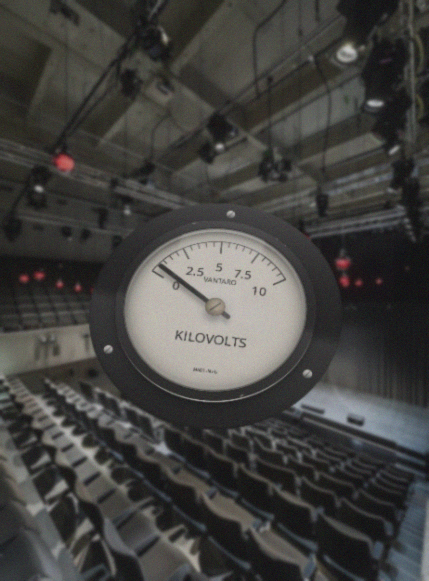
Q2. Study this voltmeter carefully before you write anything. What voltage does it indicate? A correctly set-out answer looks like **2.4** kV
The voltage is **0.5** kV
